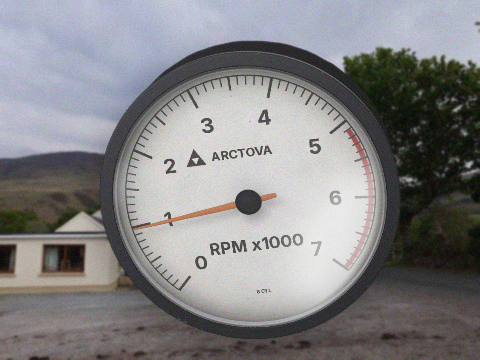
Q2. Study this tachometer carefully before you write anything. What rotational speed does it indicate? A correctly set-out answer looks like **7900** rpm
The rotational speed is **1000** rpm
